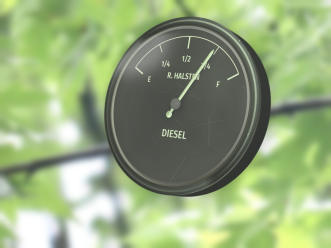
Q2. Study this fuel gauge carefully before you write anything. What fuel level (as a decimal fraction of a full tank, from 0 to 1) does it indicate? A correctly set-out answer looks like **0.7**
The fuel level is **0.75**
